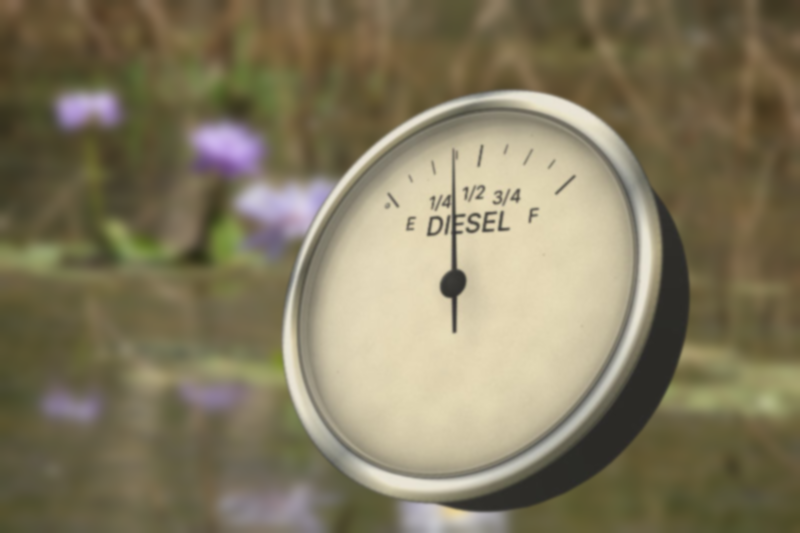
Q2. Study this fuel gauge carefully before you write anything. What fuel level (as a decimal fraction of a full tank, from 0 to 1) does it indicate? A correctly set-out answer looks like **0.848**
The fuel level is **0.375**
